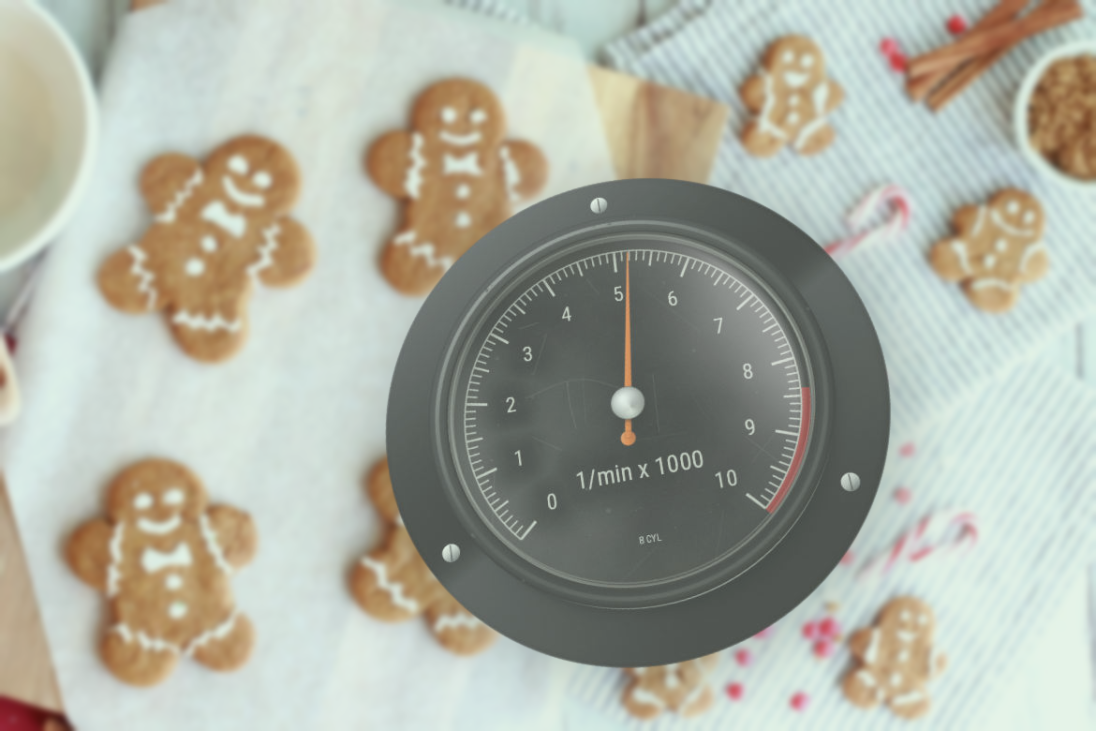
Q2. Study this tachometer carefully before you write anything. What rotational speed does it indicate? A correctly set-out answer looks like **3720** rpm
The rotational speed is **5200** rpm
